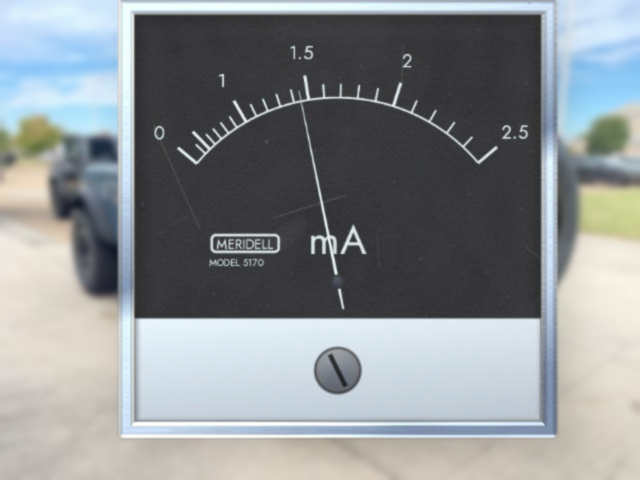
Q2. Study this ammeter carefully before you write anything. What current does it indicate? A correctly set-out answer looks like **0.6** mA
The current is **1.45** mA
